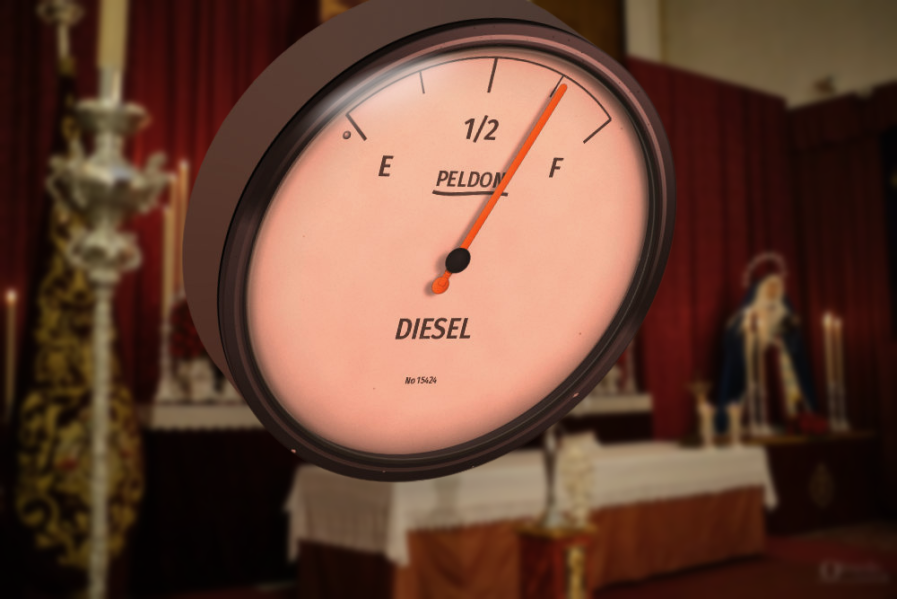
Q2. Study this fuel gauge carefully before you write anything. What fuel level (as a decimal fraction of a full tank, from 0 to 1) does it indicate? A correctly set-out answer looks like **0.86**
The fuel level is **0.75**
